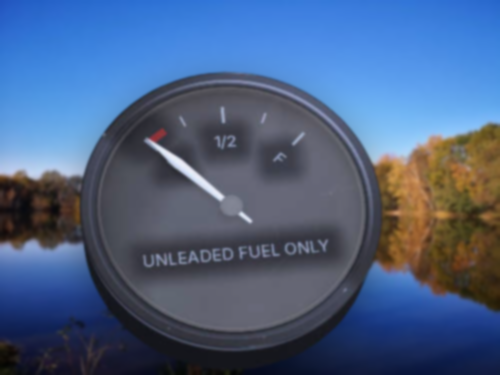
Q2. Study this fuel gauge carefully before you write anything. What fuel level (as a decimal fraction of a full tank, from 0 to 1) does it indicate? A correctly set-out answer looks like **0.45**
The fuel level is **0**
